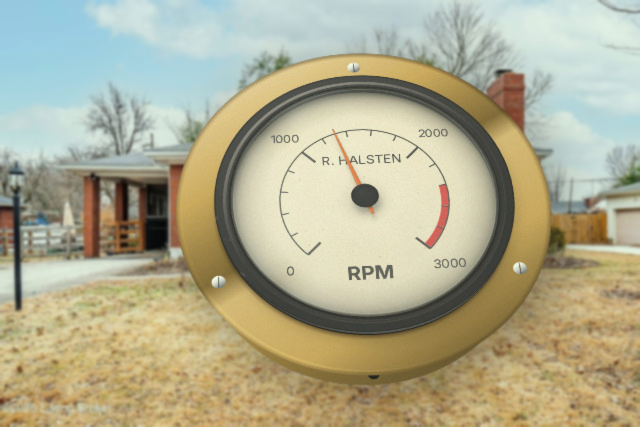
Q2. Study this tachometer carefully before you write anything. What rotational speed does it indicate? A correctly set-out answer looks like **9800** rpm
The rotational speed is **1300** rpm
